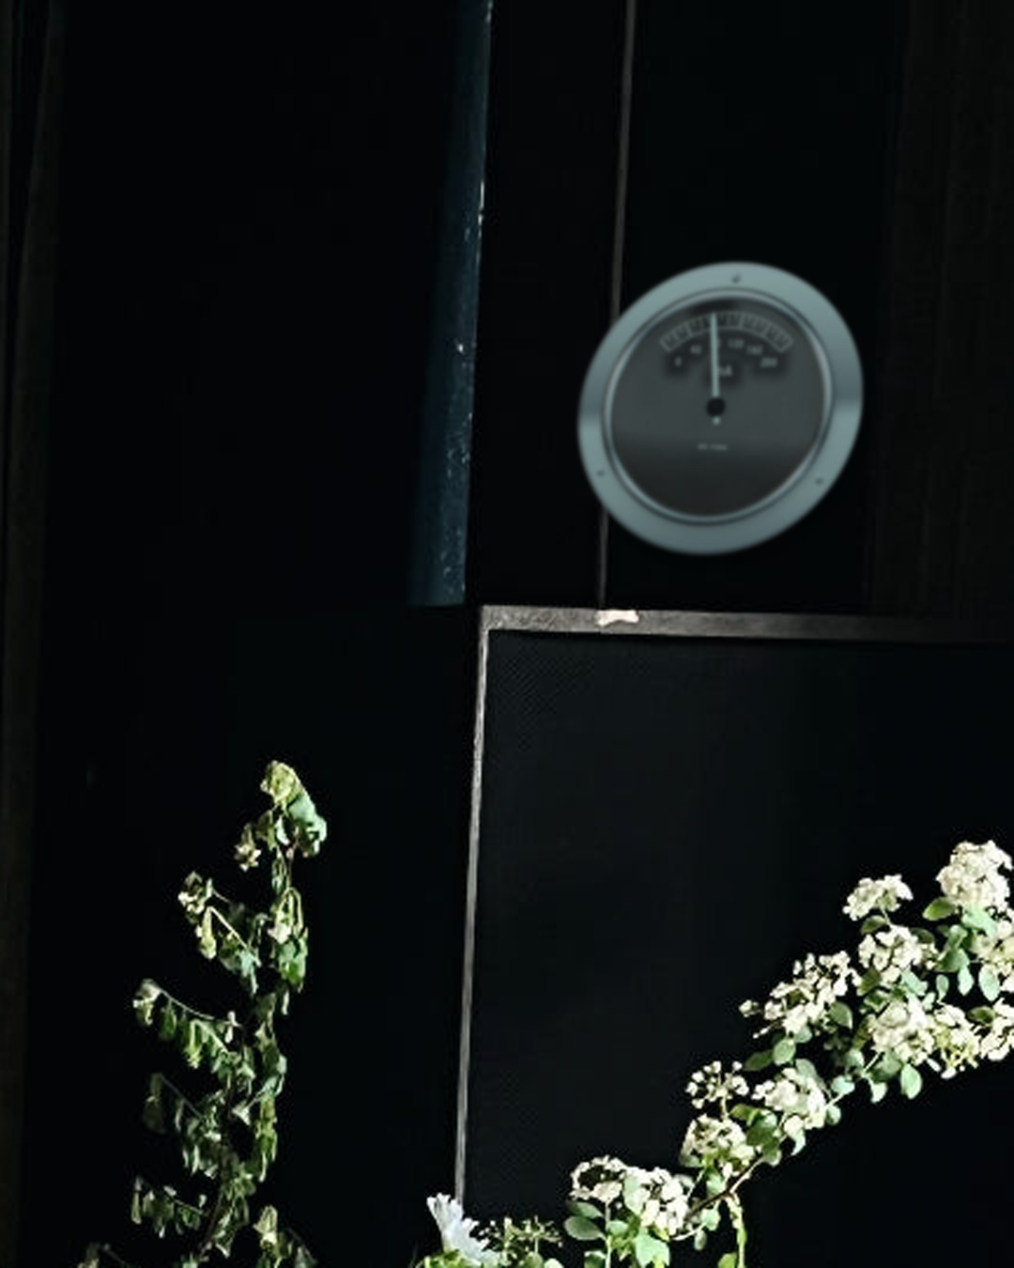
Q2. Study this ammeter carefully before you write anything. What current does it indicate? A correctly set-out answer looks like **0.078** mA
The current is **80** mA
